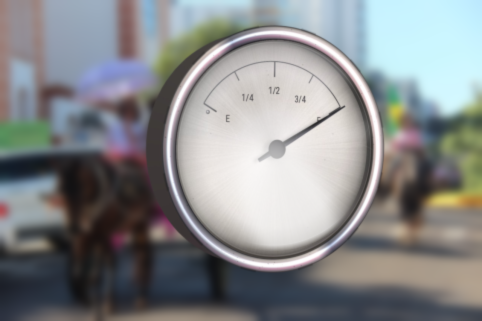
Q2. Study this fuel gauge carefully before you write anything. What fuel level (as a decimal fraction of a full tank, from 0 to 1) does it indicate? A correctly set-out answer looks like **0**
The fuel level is **1**
